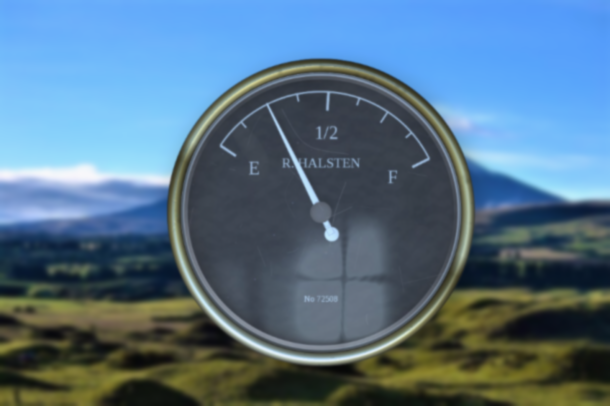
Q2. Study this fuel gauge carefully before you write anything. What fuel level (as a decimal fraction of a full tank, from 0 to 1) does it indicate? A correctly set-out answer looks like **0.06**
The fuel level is **0.25**
